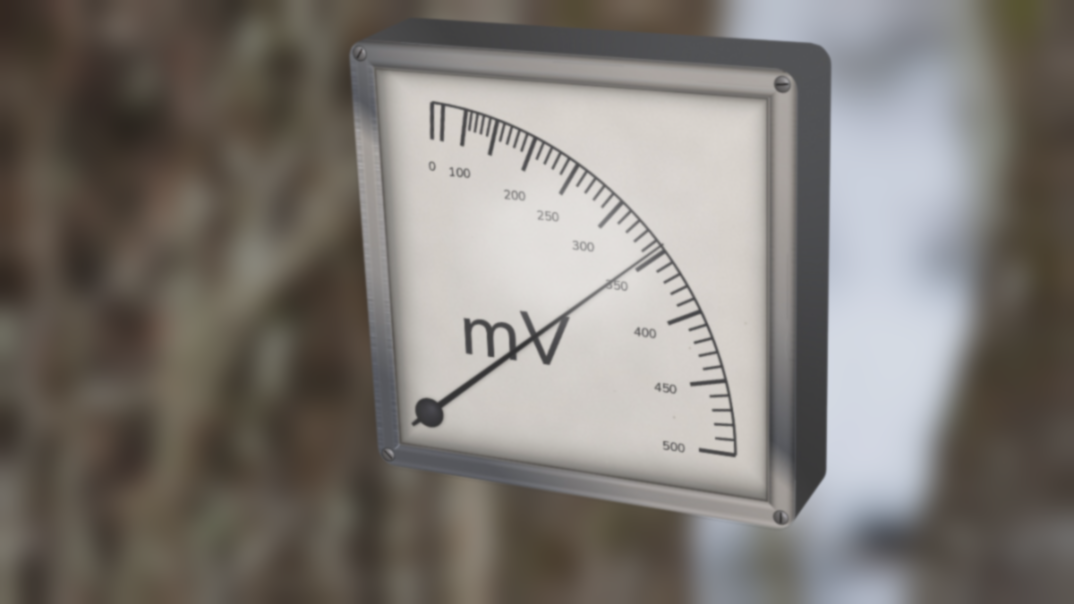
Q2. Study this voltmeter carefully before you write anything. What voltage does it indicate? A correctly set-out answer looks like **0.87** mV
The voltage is **345** mV
